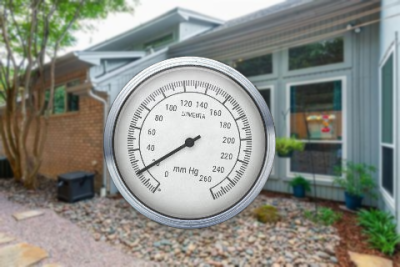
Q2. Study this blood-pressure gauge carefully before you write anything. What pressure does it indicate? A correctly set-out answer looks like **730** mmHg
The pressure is **20** mmHg
